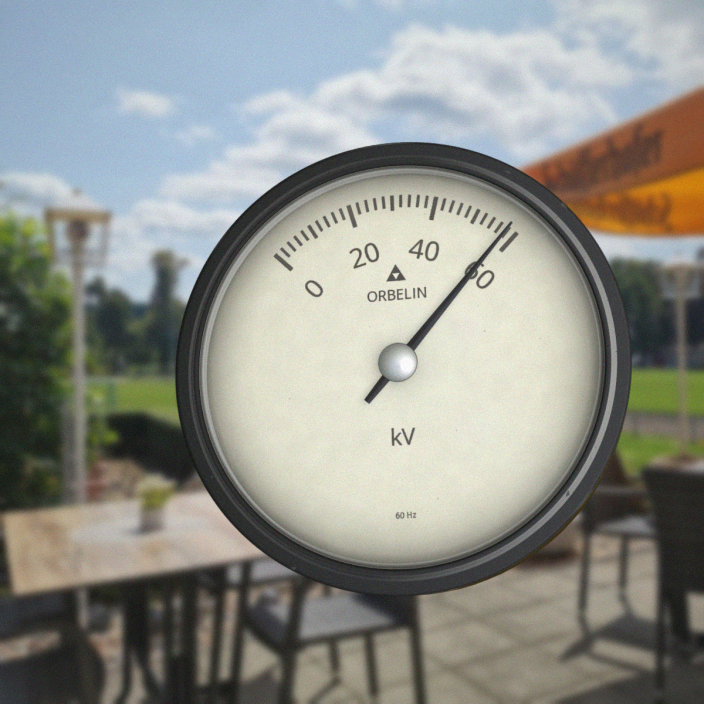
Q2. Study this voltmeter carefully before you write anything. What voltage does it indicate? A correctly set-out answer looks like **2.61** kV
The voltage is **58** kV
